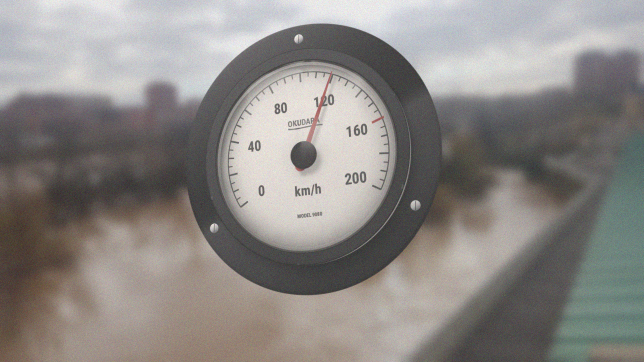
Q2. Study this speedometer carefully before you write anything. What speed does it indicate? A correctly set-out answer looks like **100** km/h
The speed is **120** km/h
